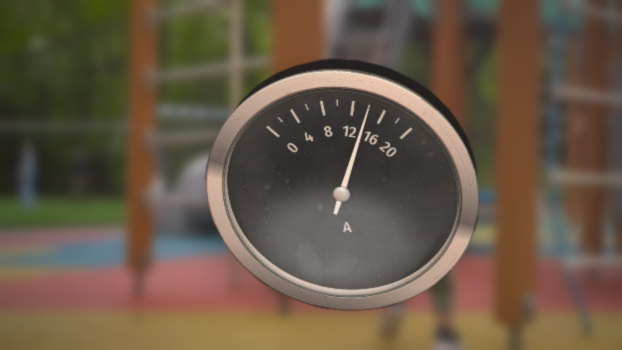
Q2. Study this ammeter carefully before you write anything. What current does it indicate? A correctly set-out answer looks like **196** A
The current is **14** A
